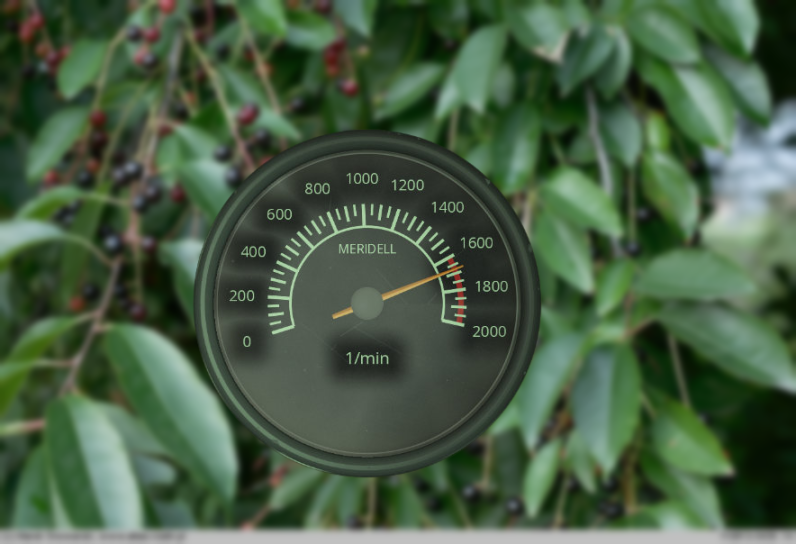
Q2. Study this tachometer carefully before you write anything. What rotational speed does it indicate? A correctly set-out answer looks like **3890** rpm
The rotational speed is **1675** rpm
